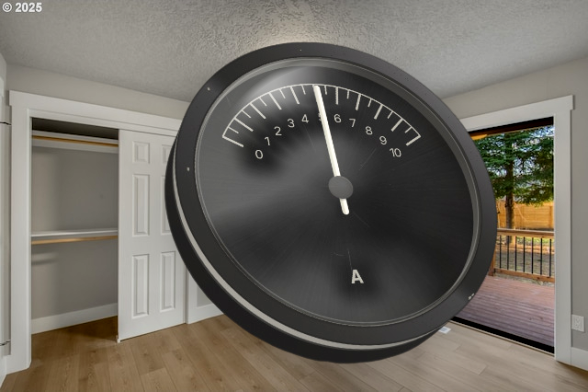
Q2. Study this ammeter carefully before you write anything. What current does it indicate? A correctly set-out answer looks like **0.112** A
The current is **5** A
